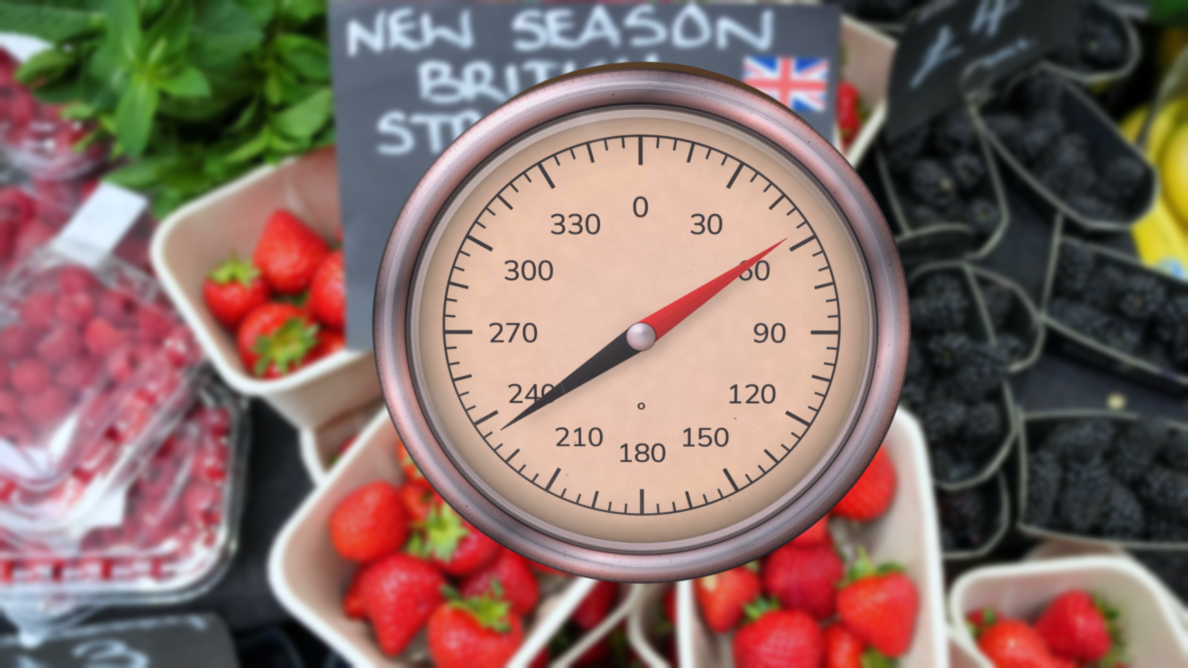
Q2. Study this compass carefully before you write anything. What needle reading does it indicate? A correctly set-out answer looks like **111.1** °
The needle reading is **55** °
